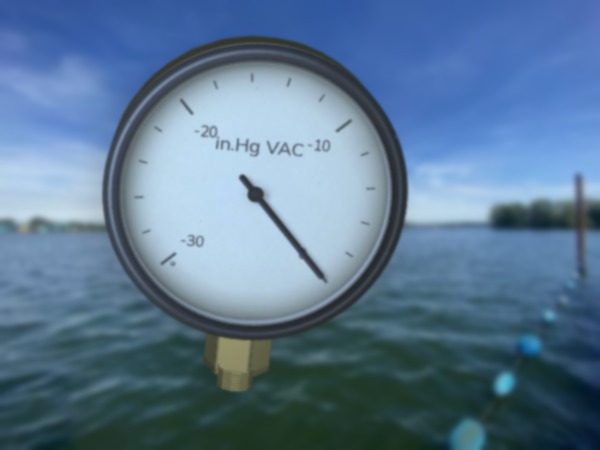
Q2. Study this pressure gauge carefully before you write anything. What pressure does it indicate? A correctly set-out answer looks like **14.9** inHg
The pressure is **0** inHg
